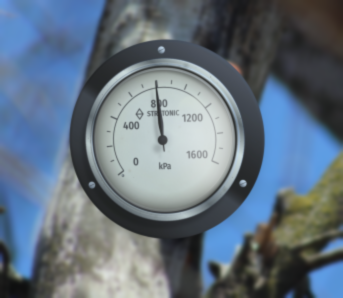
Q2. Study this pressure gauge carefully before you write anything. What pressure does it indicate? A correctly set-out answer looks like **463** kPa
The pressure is **800** kPa
